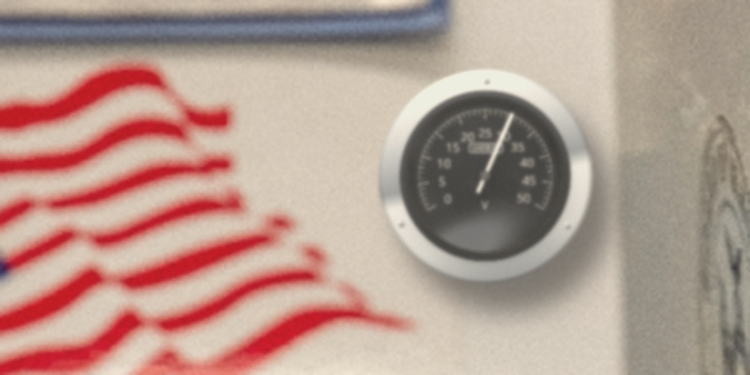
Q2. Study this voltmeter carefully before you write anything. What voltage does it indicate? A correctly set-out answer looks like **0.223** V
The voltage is **30** V
